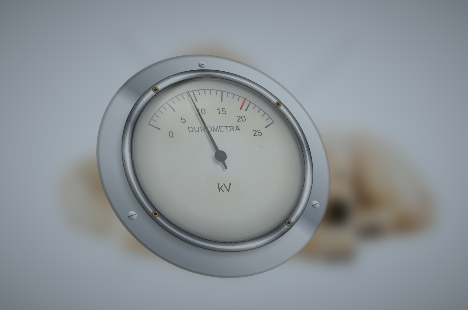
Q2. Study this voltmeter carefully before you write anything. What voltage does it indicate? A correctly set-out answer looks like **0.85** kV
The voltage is **9** kV
